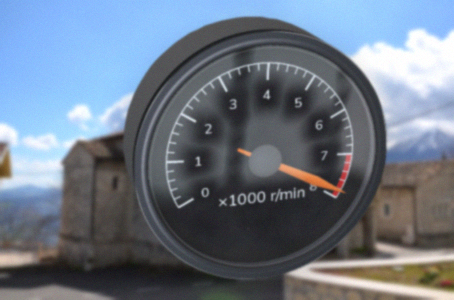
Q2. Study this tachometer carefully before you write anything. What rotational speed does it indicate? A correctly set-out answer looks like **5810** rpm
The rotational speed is **7800** rpm
